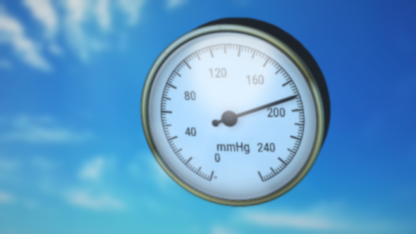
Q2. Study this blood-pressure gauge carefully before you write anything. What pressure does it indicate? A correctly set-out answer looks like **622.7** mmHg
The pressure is **190** mmHg
